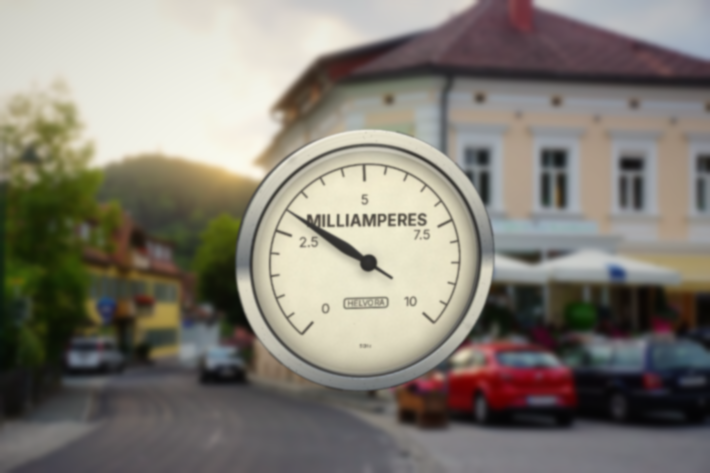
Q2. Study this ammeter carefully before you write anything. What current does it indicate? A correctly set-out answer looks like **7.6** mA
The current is **3** mA
